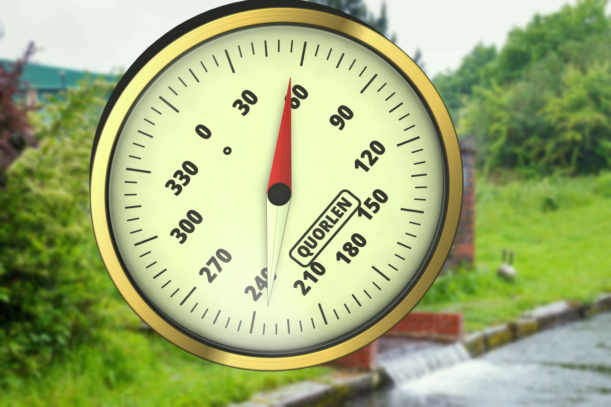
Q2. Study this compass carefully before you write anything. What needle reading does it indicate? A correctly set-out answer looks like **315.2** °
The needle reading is **55** °
